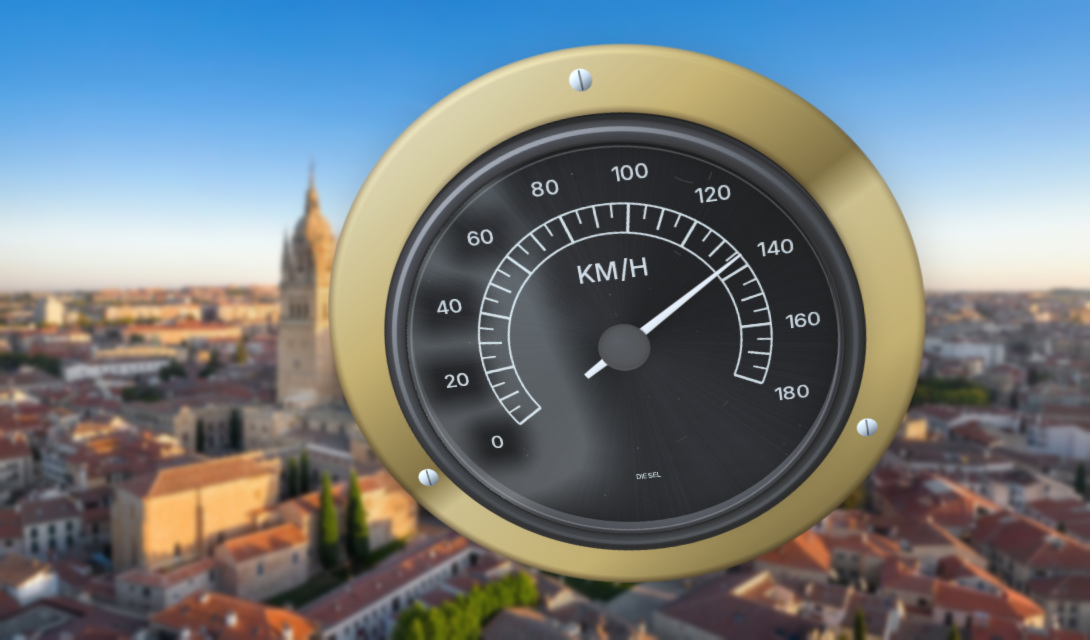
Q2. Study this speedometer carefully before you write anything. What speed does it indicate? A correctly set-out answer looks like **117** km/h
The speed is **135** km/h
